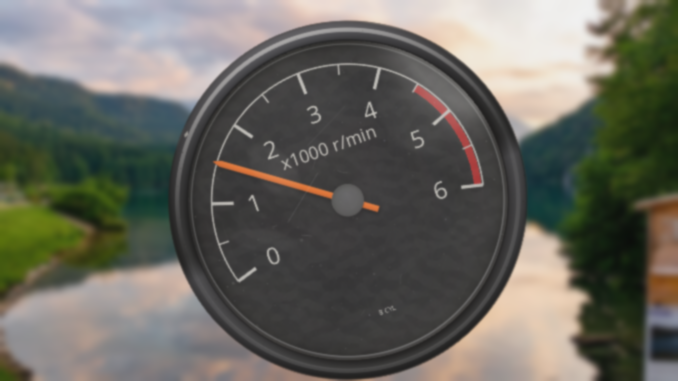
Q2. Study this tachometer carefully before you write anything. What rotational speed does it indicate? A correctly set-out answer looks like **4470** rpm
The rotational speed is **1500** rpm
